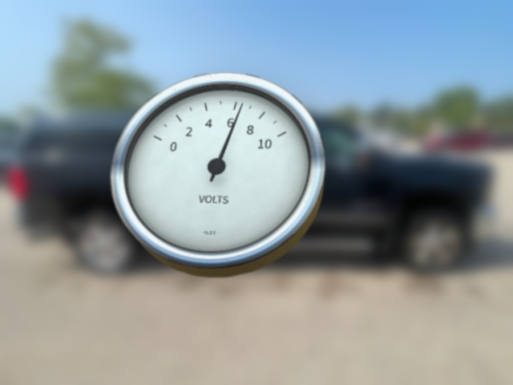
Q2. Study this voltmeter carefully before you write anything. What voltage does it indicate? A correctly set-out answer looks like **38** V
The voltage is **6.5** V
